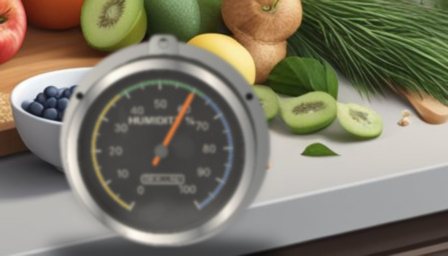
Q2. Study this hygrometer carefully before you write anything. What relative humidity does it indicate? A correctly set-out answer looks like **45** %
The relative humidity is **60** %
